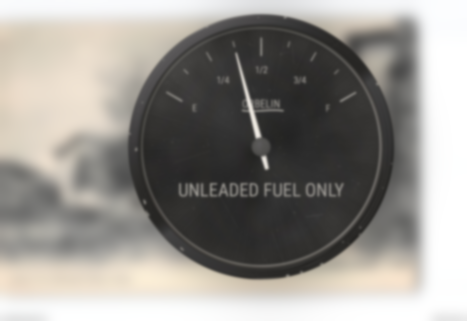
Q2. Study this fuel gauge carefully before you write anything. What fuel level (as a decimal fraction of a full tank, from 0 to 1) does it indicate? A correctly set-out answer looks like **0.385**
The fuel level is **0.375**
